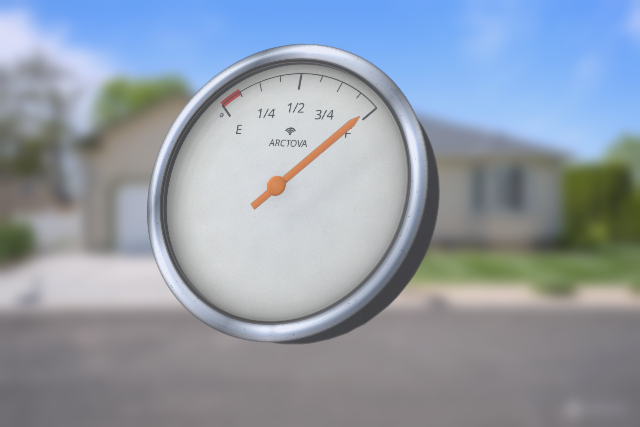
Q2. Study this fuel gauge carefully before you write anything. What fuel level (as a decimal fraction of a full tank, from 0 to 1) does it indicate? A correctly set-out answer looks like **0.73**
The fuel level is **1**
